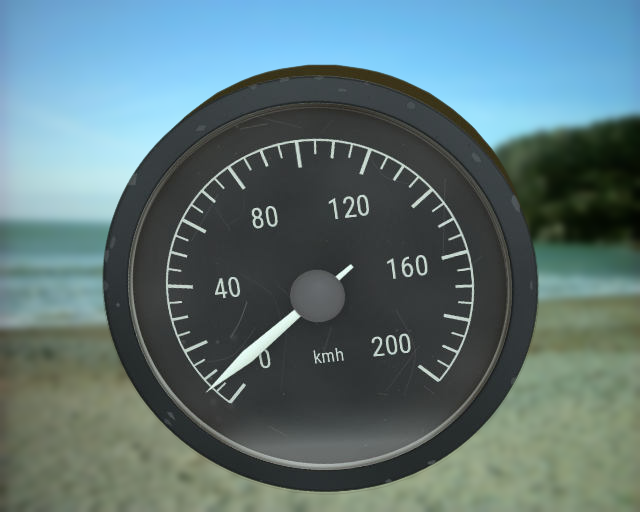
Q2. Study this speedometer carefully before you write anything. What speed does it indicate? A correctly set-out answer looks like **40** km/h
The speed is **7.5** km/h
